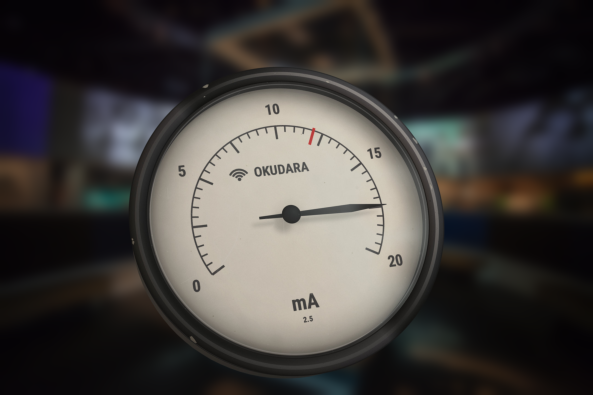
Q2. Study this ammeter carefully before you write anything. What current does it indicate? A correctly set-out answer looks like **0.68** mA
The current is **17.5** mA
